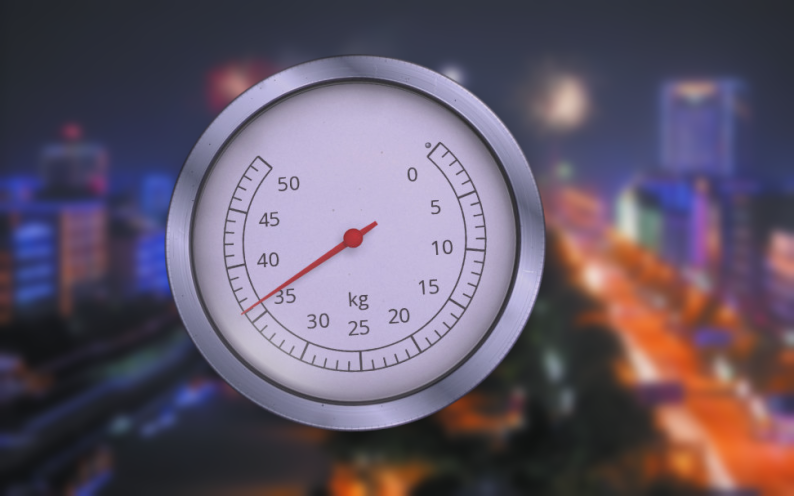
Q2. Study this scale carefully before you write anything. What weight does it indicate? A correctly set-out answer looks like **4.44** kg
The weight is **36** kg
